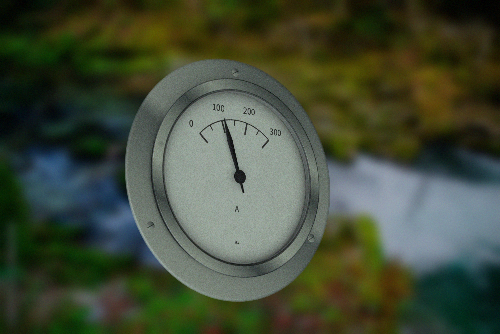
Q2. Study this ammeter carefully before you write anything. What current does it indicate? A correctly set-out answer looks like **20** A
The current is **100** A
